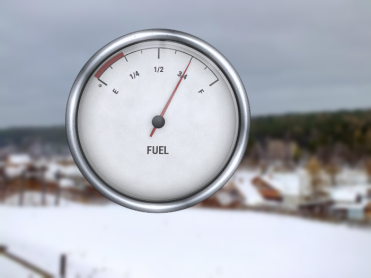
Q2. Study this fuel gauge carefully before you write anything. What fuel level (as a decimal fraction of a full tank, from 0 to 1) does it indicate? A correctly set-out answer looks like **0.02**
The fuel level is **0.75**
